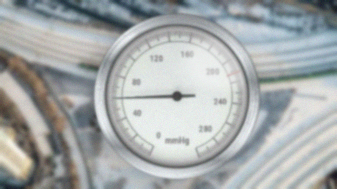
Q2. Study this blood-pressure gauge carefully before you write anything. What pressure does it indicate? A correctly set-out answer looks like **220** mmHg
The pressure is **60** mmHg
